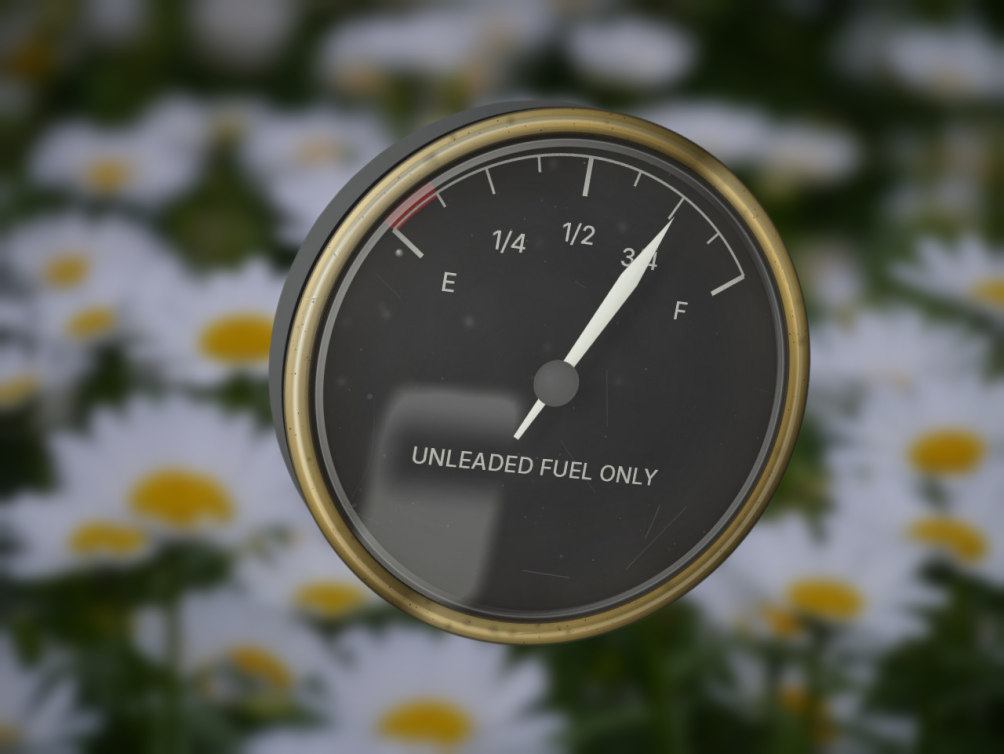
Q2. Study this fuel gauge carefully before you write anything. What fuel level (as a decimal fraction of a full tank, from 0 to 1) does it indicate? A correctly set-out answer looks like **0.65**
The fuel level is **0.75**
